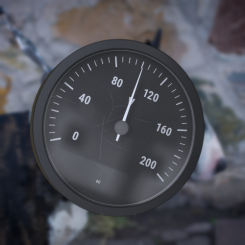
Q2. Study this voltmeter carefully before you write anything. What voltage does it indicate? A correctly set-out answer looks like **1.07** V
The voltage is **100** V
